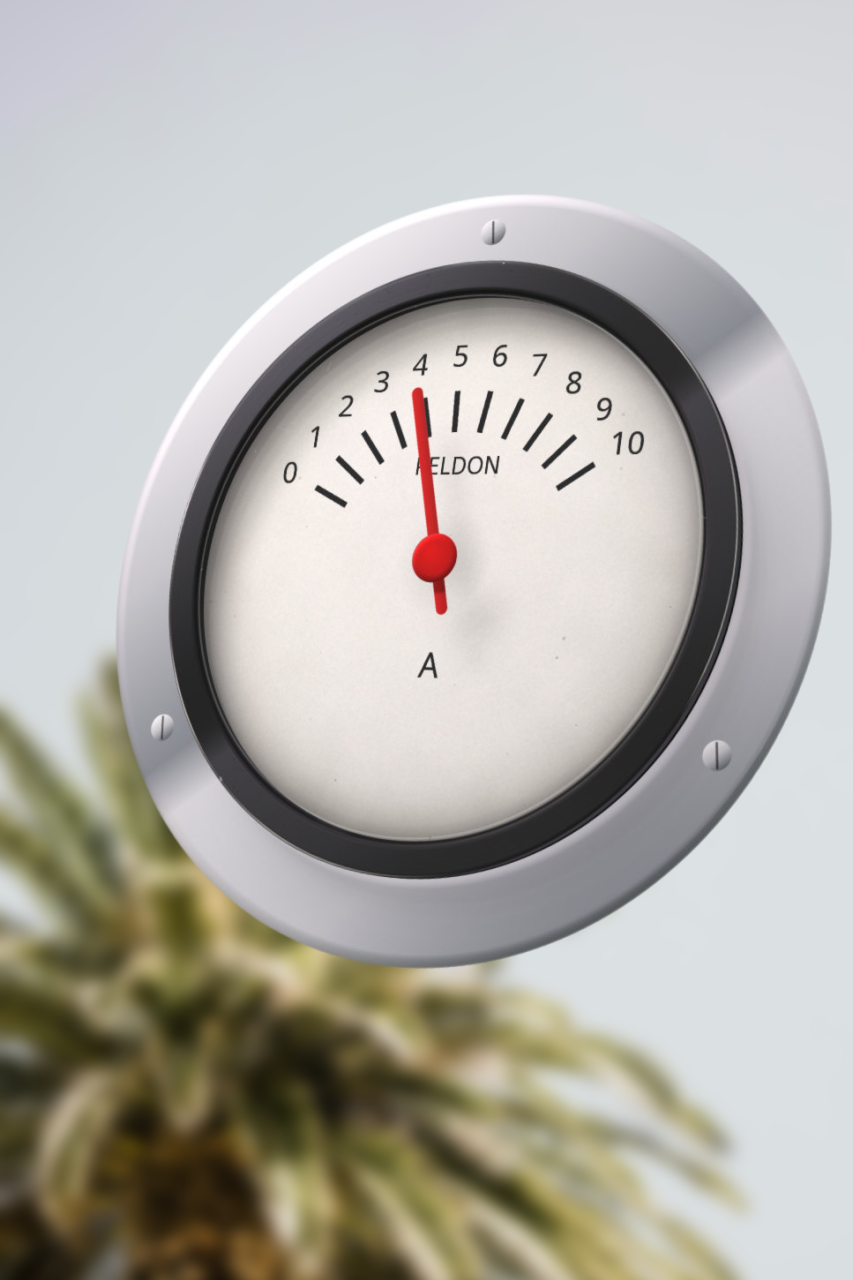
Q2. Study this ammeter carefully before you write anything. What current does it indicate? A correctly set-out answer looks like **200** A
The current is **4** A
